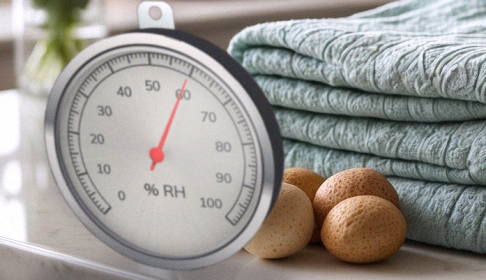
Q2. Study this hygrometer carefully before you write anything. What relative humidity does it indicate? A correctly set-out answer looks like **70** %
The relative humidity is **60** %
